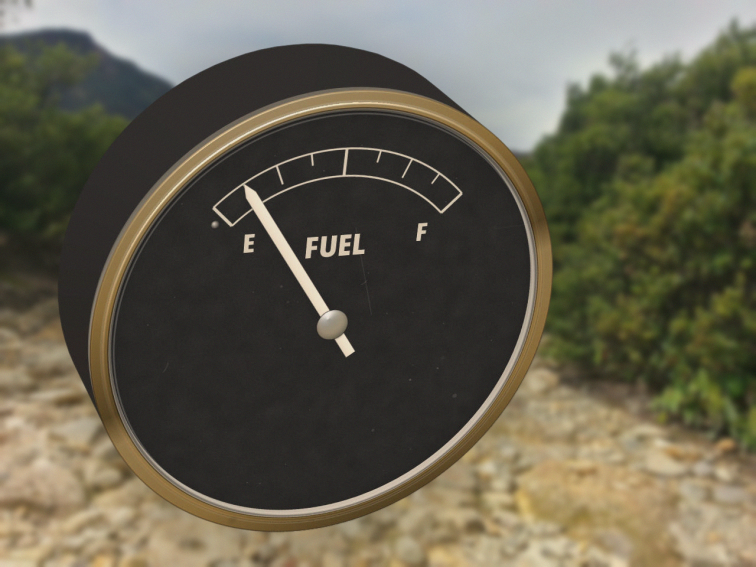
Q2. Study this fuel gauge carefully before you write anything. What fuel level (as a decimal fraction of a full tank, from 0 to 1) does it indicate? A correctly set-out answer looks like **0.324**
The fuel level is **0.125**
